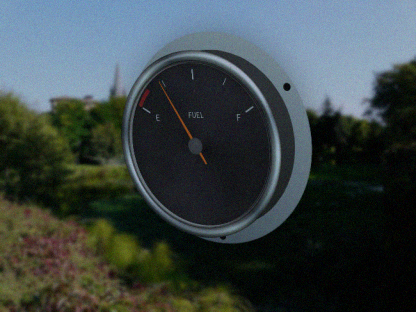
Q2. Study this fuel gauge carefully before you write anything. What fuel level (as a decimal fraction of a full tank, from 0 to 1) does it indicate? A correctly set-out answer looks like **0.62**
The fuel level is **0.25**
